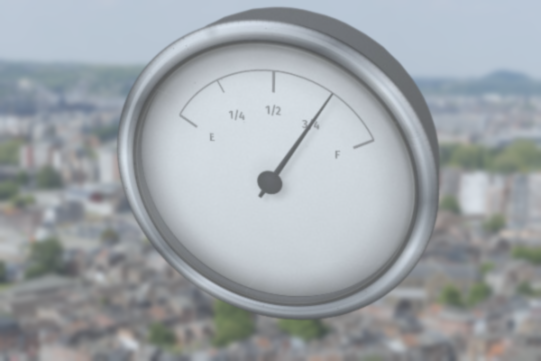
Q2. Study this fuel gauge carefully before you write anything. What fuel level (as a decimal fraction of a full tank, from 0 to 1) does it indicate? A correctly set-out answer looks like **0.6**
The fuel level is **0.75**
